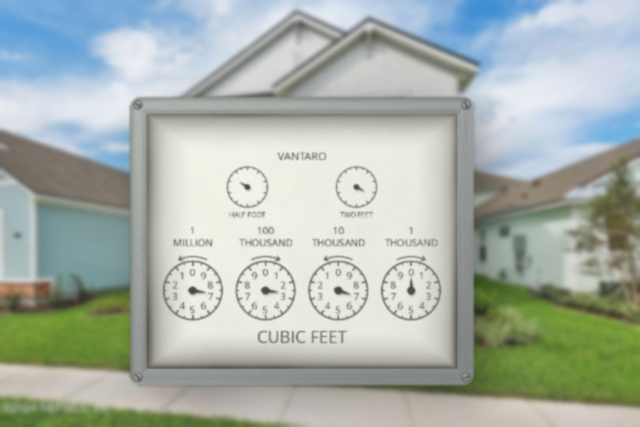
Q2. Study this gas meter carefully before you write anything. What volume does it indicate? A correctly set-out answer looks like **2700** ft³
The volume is **727000** ft³
